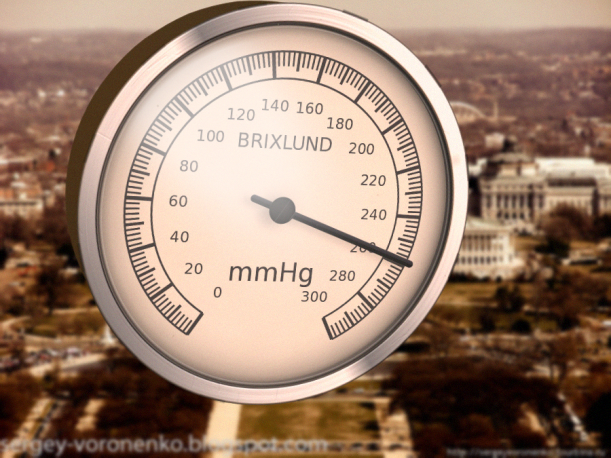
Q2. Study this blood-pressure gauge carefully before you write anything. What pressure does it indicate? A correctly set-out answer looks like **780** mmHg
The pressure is **258** mmHg
